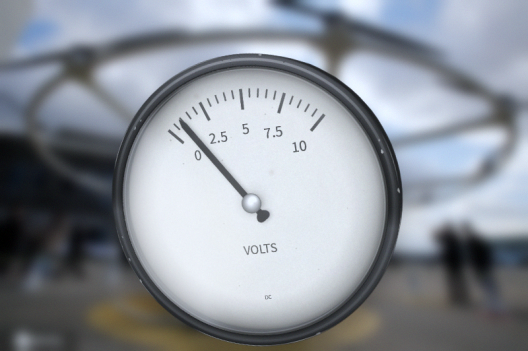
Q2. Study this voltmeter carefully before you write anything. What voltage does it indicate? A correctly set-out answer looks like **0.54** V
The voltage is **1** V
